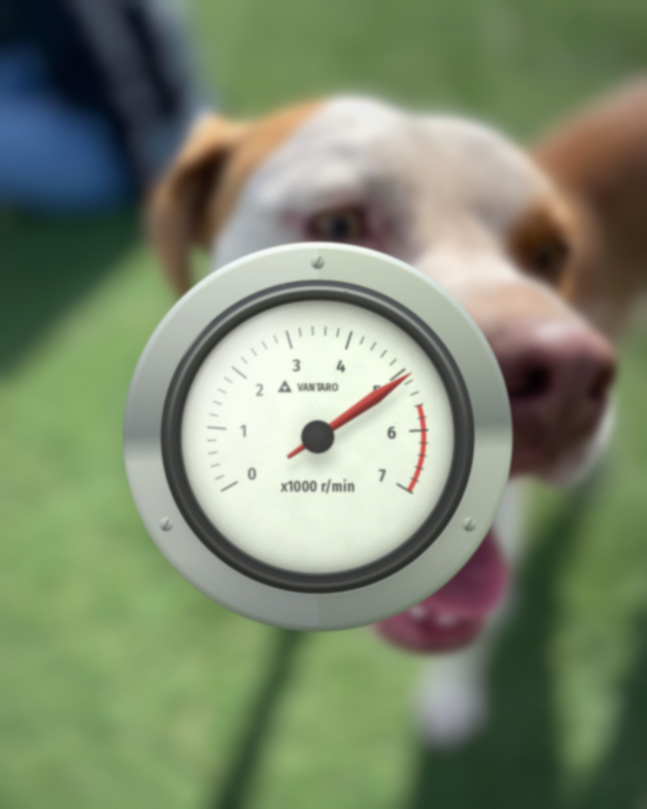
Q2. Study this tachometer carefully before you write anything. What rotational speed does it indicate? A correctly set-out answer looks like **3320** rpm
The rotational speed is **5100** rpm
